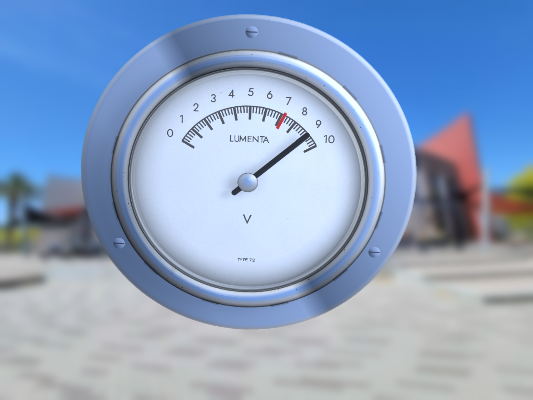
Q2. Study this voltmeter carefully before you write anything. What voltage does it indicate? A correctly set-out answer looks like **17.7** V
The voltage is **9** V
